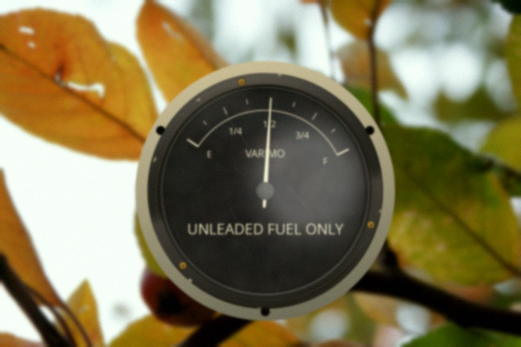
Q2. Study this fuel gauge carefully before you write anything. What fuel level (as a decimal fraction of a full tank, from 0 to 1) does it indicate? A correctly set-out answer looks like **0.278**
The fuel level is **0.5**
